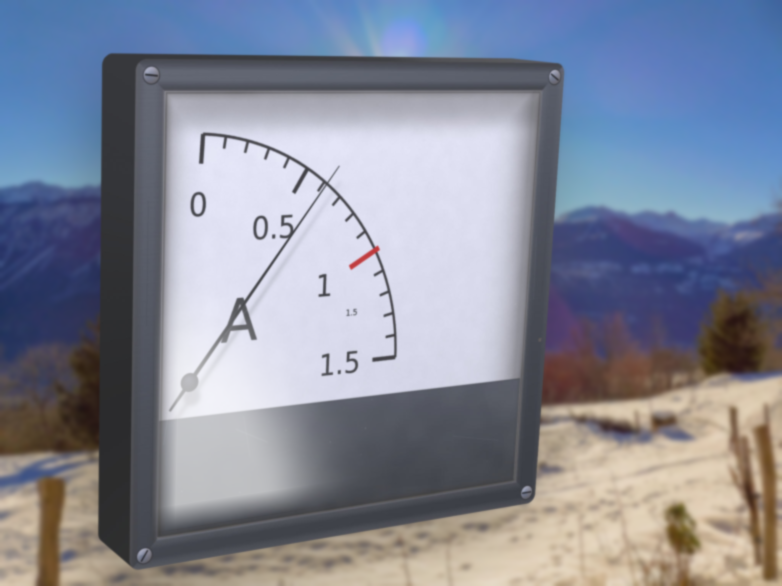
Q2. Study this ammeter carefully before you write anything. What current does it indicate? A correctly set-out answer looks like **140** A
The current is **0.6** A
